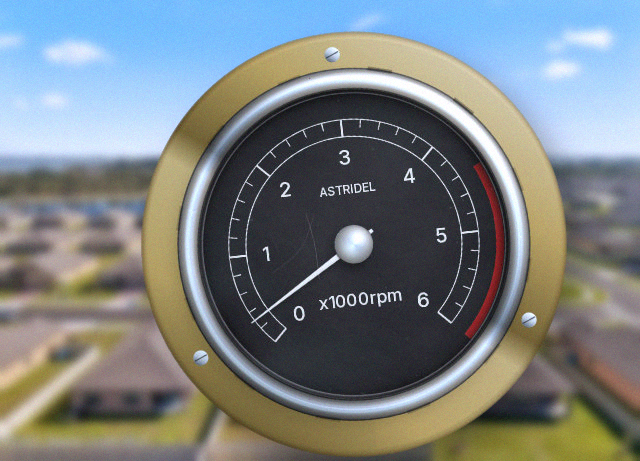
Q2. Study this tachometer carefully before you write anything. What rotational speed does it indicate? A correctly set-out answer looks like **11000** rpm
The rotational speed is **300** rpm
